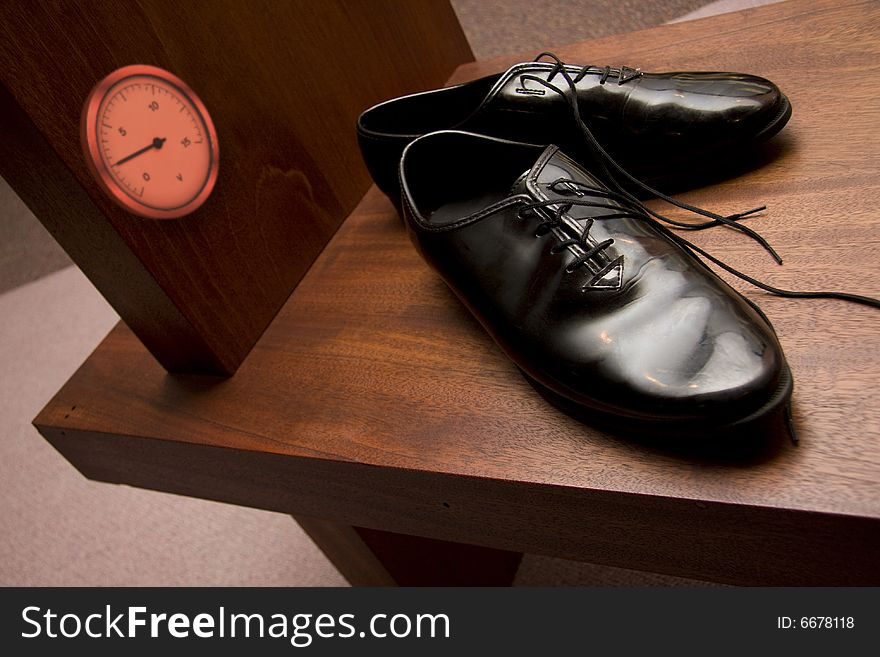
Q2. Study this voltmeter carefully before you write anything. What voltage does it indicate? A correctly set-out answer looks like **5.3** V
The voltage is **2.5** V
